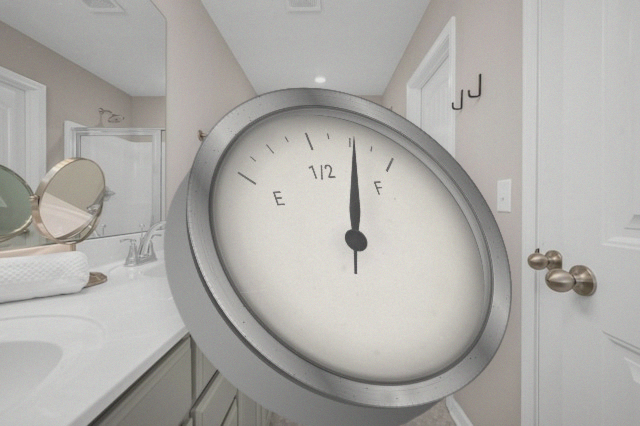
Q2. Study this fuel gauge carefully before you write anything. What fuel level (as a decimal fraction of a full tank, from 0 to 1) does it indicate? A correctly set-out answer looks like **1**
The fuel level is **0.75**
